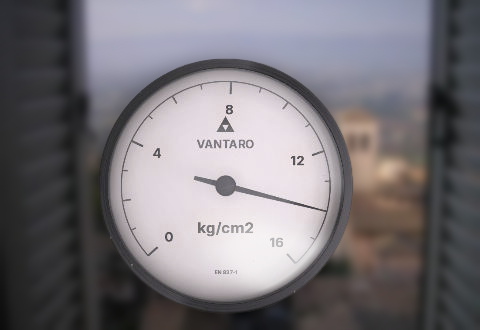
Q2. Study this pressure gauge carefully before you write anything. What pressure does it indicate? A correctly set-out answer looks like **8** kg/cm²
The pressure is **14** kg/cm²
